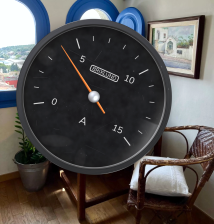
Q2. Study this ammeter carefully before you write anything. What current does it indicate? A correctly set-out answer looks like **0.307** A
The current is **4** A
